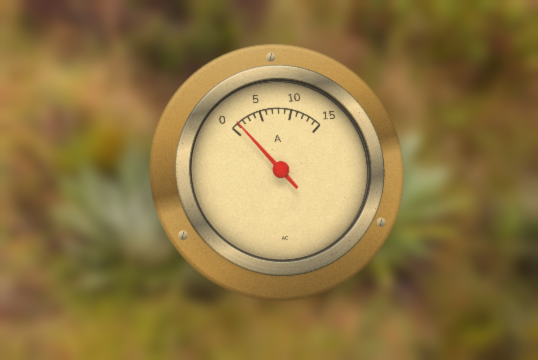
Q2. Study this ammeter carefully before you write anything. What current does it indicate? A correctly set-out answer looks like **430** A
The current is **1** A
